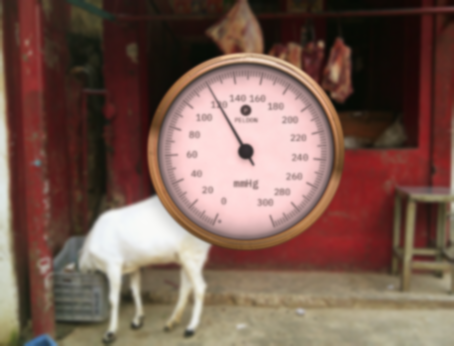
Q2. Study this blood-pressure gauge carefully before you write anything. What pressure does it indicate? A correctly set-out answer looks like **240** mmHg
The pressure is **120** mmHg
